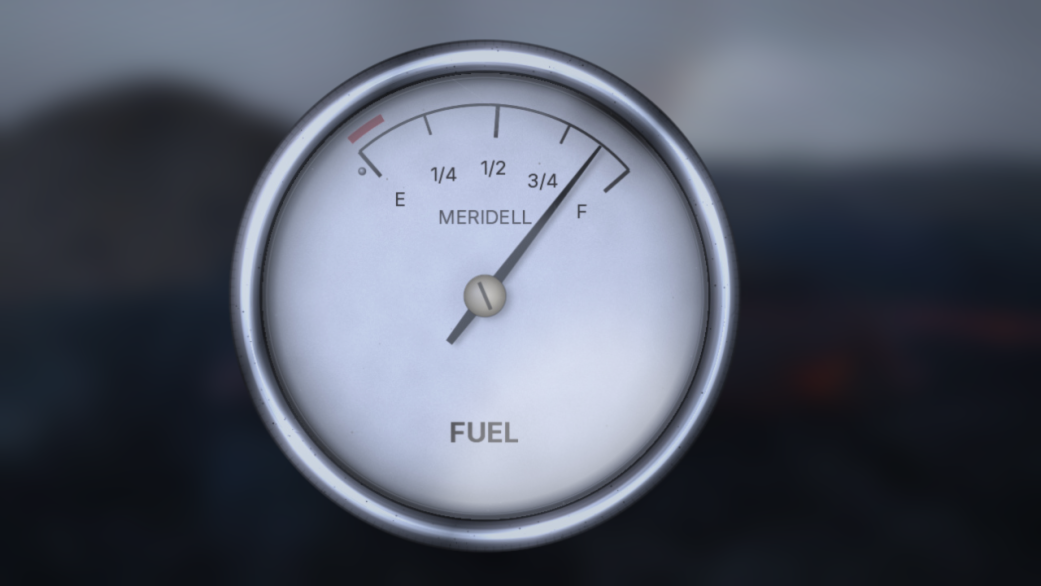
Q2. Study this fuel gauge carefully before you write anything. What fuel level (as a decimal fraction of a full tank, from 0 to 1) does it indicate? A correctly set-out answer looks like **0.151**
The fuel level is **0.875**
